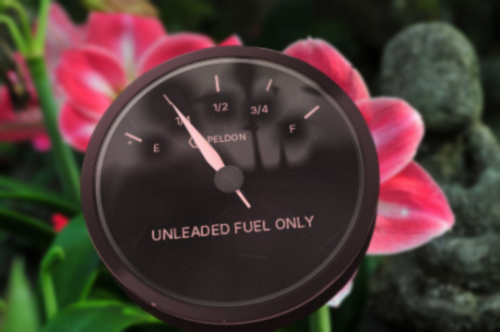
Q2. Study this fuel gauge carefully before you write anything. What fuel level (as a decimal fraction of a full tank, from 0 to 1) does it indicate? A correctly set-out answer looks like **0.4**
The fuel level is **0.25**
